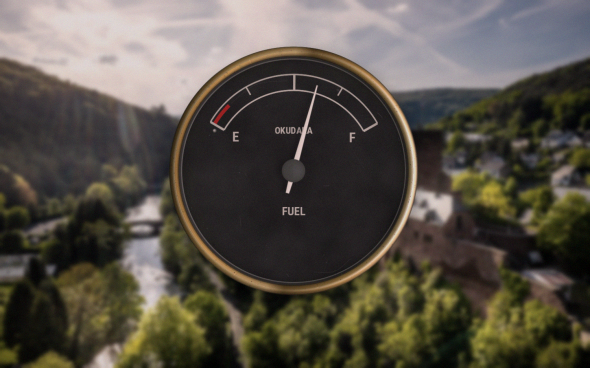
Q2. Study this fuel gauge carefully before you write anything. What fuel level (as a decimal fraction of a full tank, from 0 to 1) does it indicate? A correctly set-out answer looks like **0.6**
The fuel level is **0.625**
